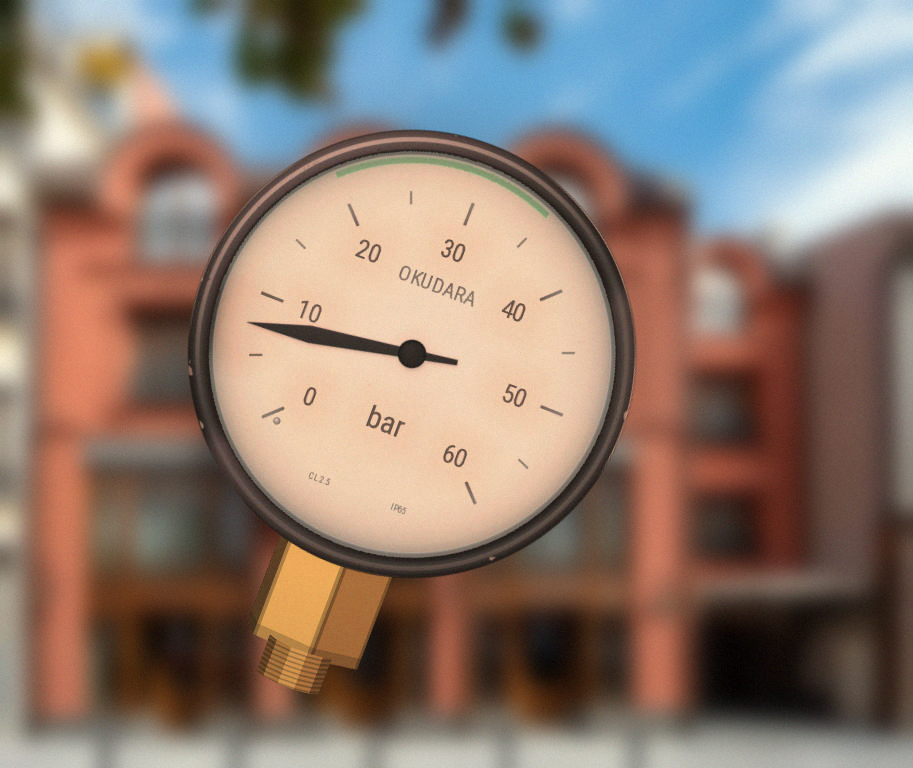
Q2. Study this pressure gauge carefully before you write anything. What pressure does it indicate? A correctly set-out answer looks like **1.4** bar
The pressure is **7.5** bar
